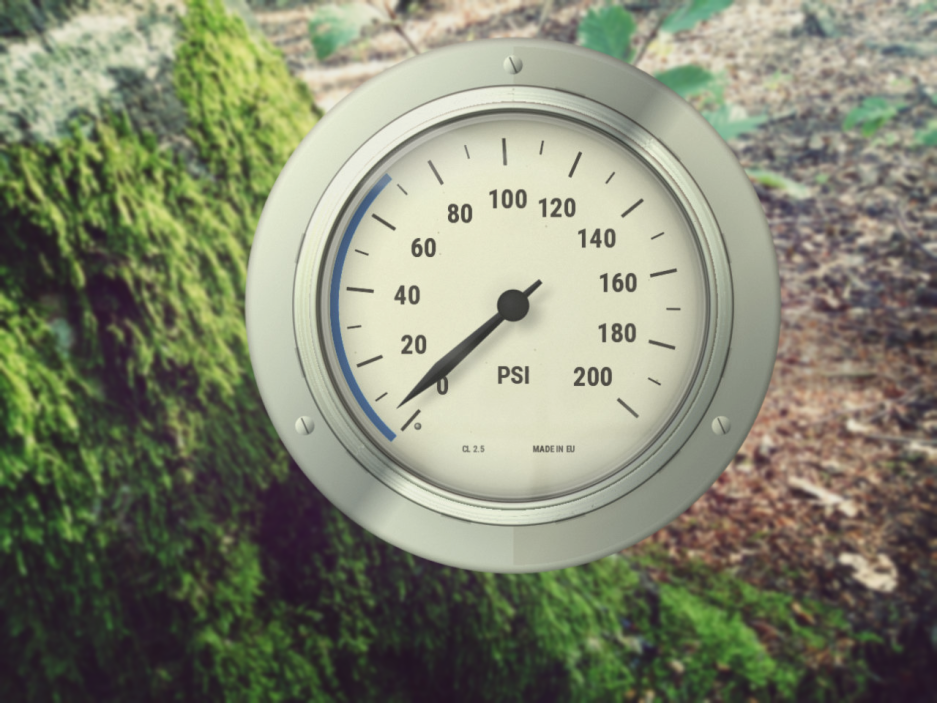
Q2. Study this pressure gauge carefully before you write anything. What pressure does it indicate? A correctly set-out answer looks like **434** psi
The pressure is **5** psi
